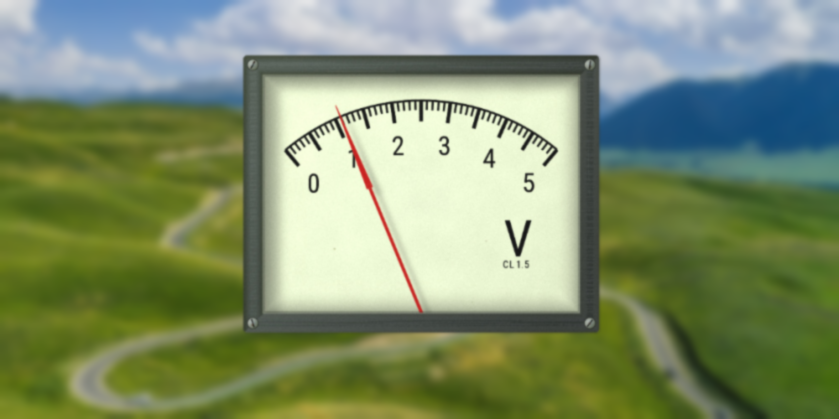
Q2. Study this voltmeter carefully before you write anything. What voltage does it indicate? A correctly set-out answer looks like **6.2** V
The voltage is **1.1** V
